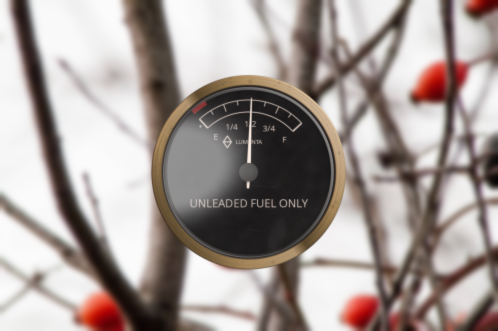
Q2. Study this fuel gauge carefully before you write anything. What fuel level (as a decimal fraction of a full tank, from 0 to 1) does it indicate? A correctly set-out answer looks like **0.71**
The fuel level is **0.5**
